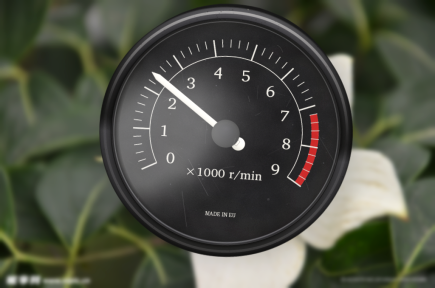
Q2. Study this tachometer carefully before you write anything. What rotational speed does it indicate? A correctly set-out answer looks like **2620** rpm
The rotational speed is **2400** rpm
